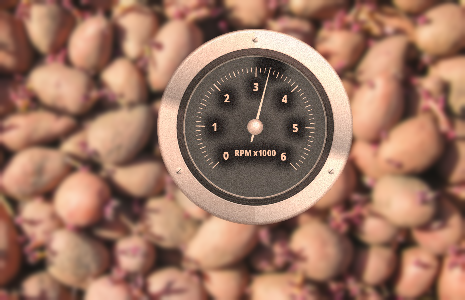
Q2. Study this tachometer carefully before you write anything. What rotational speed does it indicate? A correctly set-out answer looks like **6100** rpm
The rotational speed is **3300** rpm
